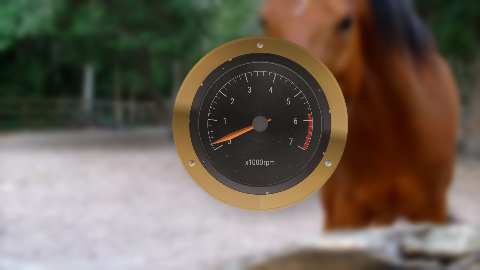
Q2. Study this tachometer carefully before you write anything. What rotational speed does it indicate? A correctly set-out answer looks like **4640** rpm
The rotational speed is **200** rpm
